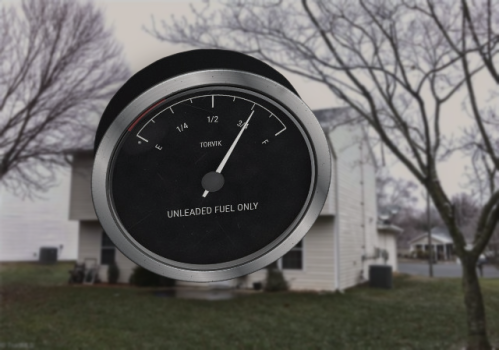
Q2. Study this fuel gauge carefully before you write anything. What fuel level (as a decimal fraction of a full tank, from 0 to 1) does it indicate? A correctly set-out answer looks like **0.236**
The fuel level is **0.75**
